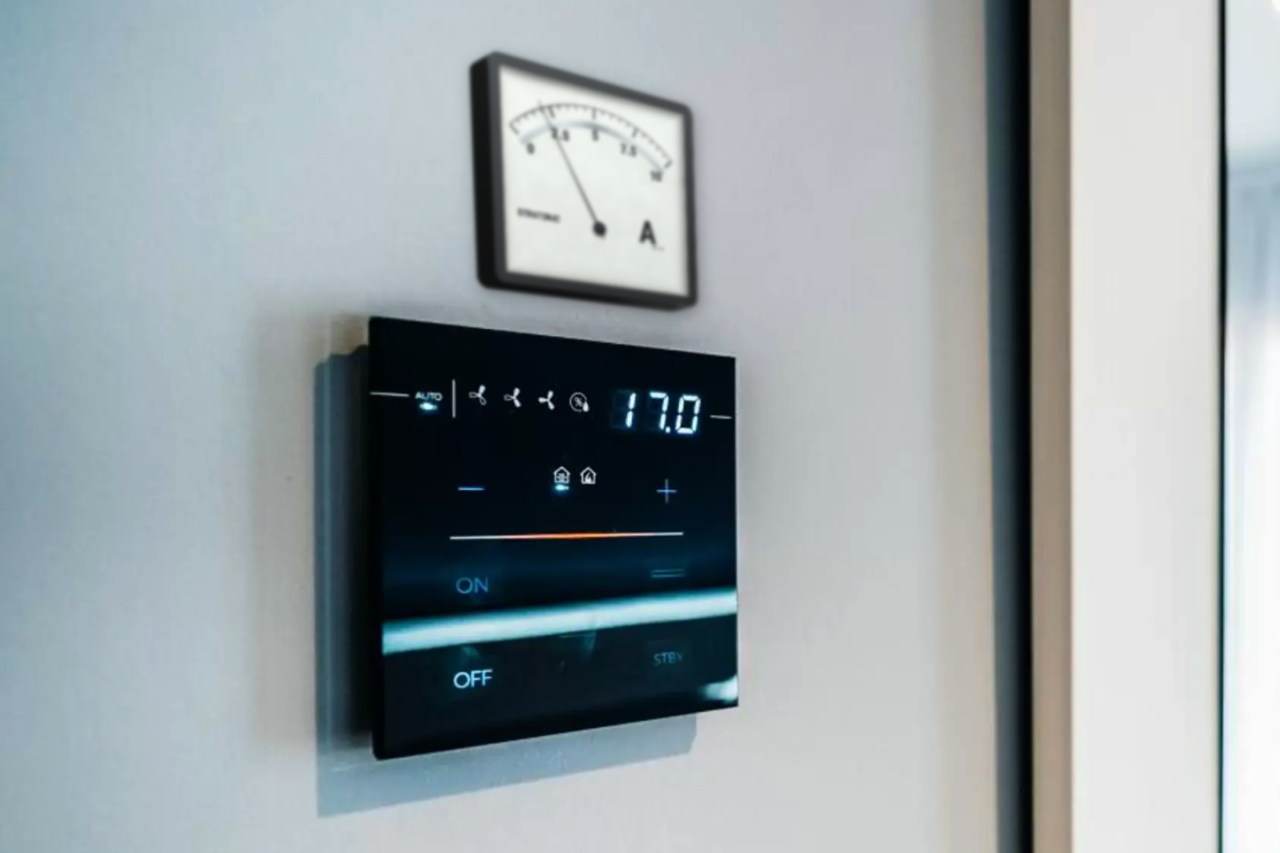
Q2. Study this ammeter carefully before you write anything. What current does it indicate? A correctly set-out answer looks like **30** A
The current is **2** A
